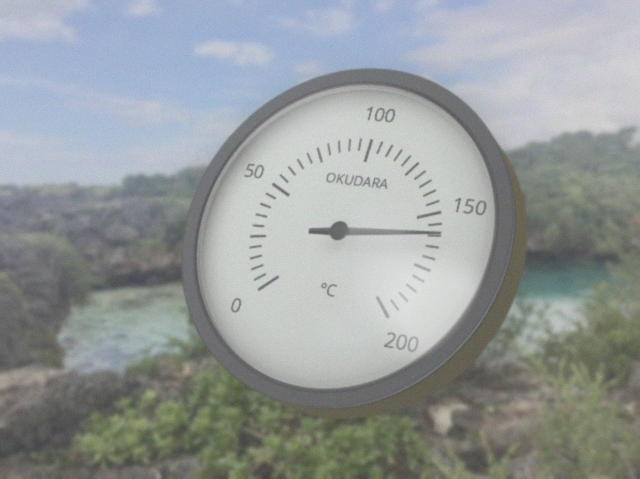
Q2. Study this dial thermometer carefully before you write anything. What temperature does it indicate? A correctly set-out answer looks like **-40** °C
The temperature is **160** °C
